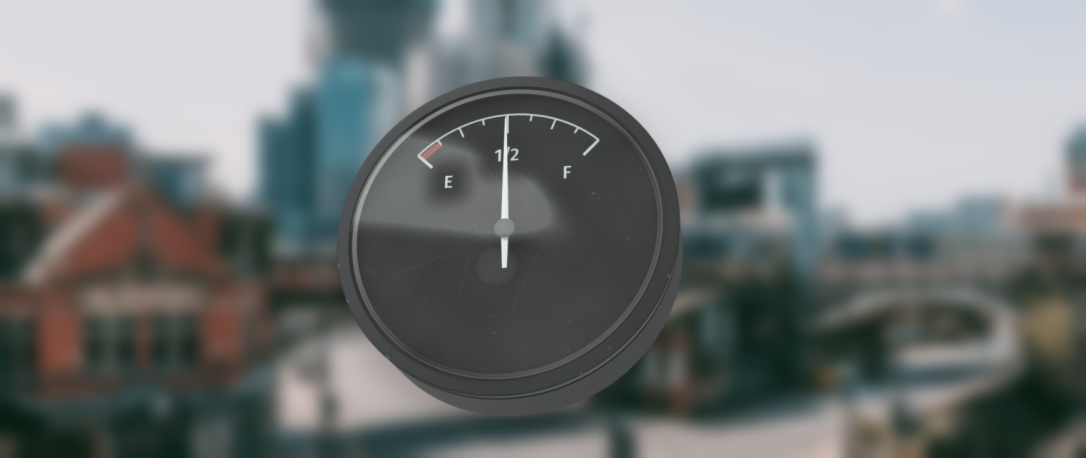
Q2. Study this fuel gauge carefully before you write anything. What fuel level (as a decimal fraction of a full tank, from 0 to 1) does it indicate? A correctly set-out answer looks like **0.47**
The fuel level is **0.5**
